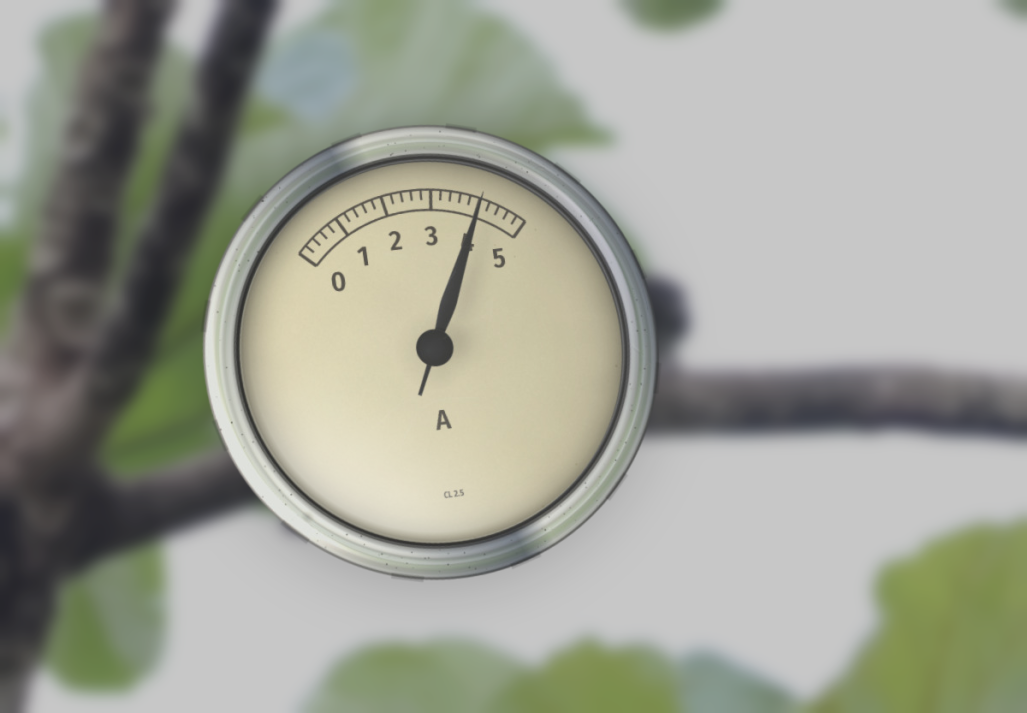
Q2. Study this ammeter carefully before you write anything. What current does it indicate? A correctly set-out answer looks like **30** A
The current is **4** A
